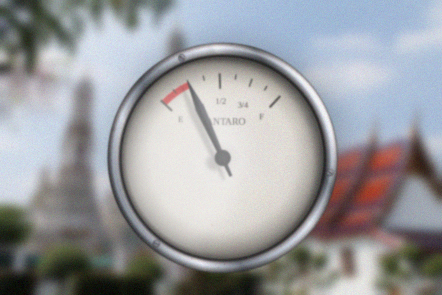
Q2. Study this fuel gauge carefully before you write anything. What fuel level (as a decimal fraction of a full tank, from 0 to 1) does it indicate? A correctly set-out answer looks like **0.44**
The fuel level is **0.25**
